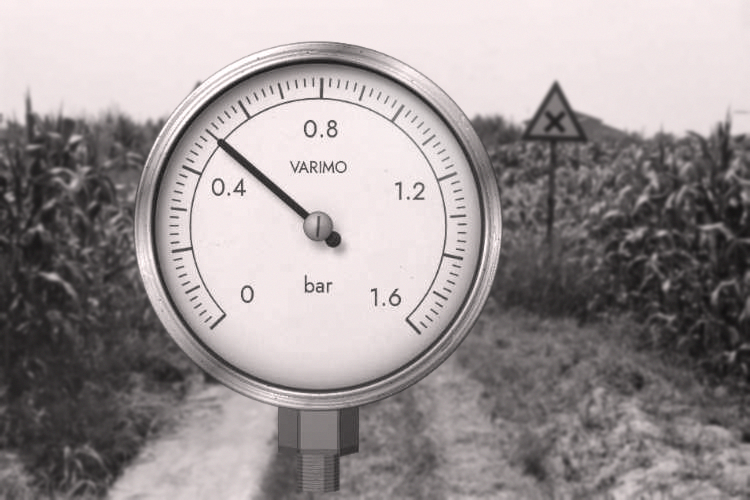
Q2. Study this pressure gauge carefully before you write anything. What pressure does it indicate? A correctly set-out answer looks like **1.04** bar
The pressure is **0.5** bar
